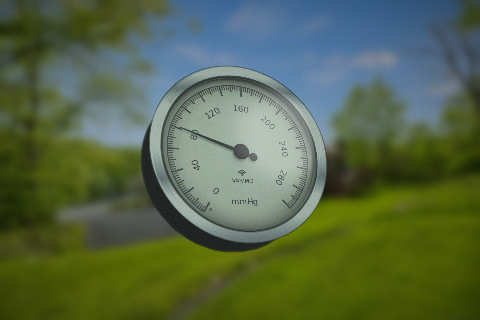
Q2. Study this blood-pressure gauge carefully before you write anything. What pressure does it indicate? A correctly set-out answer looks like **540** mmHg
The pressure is **80** mmHg
